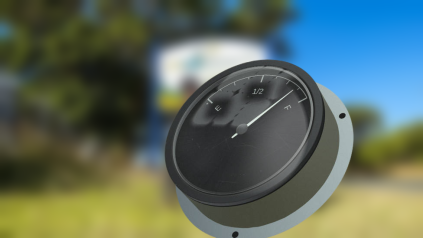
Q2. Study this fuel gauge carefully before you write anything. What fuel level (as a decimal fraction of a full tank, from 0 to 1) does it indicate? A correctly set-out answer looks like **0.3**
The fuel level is **0.875**
